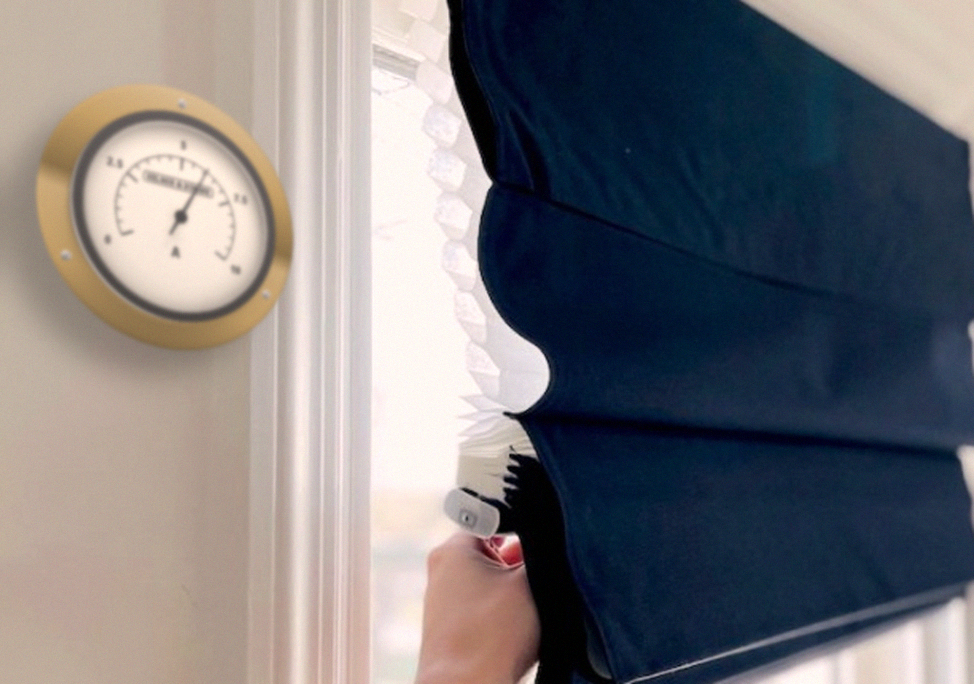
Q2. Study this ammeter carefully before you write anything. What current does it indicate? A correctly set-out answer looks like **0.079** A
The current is **6** A
